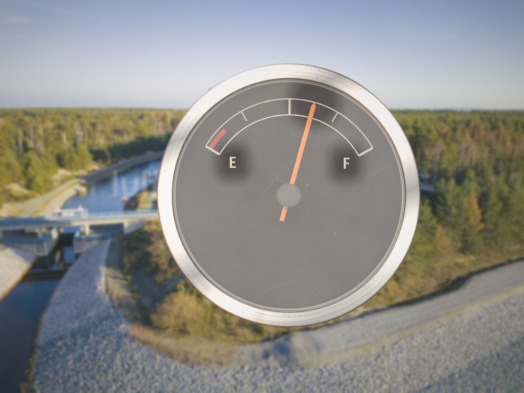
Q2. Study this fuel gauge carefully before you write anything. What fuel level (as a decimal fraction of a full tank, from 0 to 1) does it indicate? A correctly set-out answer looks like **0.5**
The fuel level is **0.625**
